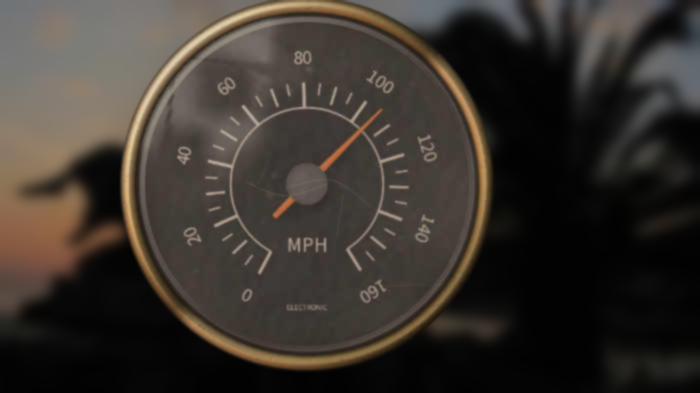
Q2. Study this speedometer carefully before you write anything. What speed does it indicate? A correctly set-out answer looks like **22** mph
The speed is **105** mph
